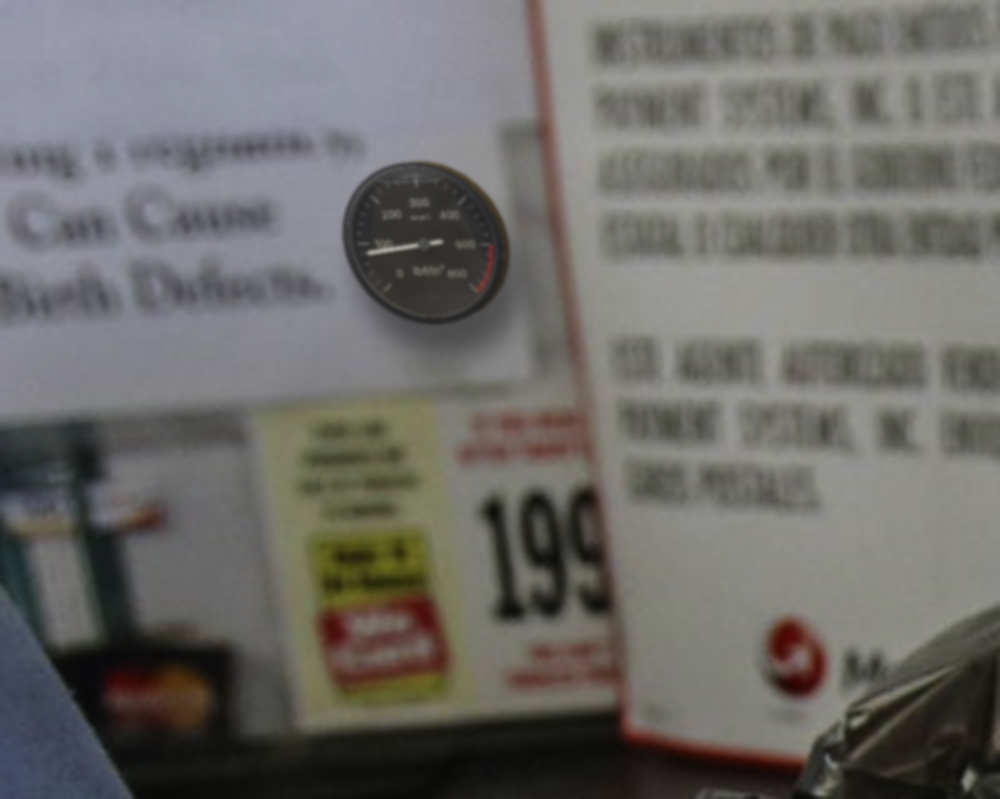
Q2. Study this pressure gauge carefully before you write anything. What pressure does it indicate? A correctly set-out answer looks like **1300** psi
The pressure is **80** psi
